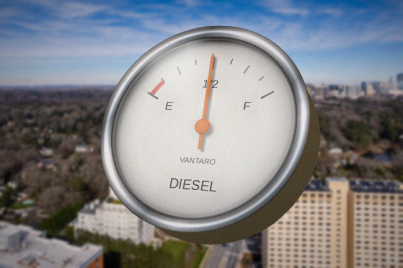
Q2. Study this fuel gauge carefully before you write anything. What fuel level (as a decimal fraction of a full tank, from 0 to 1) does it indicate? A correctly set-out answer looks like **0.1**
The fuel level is **0.5**
